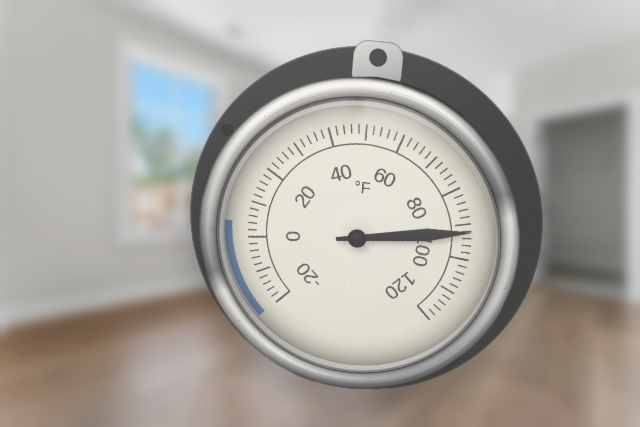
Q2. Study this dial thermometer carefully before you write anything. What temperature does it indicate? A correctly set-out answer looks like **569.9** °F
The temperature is **92** °F
